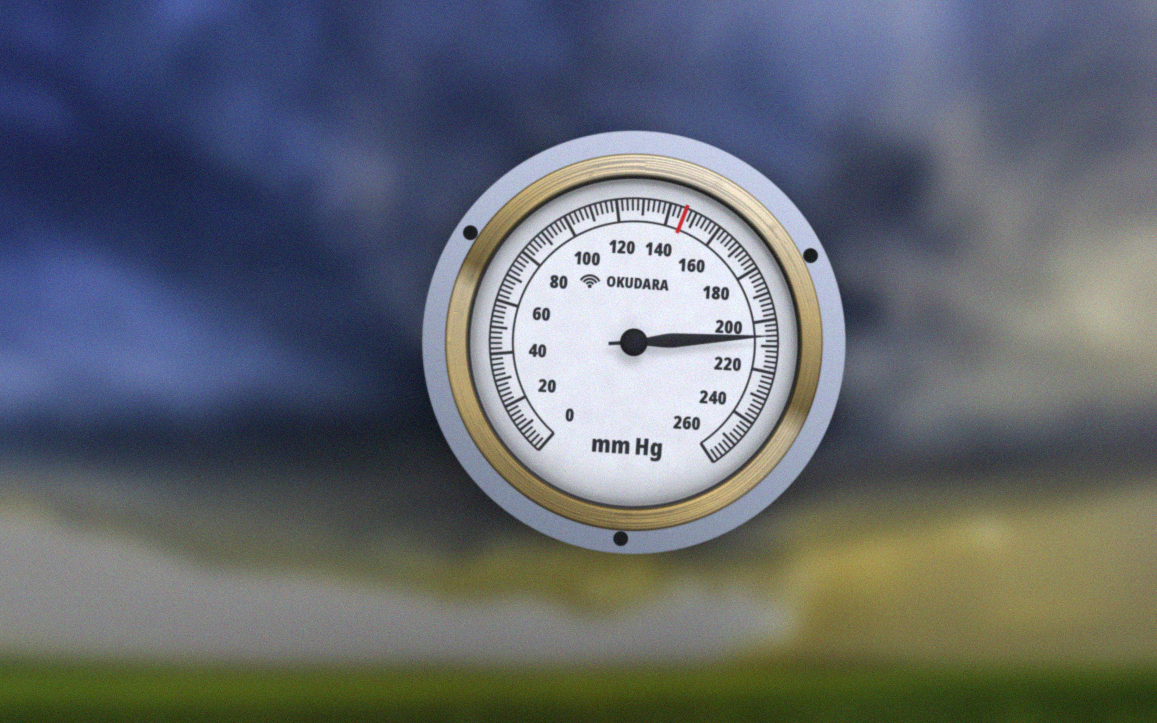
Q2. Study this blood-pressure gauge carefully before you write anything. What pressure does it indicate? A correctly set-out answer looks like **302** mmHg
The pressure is **206** mmHg
